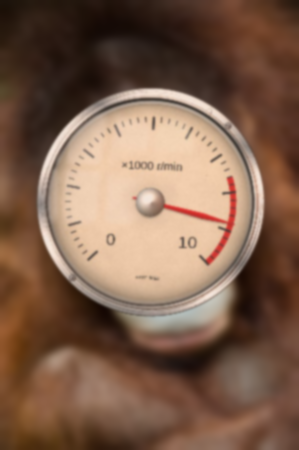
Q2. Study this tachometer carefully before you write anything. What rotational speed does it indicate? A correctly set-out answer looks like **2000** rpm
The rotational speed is **8800** rpm
